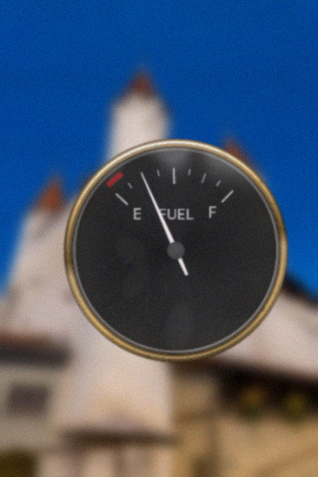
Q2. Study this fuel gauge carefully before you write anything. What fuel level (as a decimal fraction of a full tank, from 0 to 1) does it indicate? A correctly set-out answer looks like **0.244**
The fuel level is **0.25**
